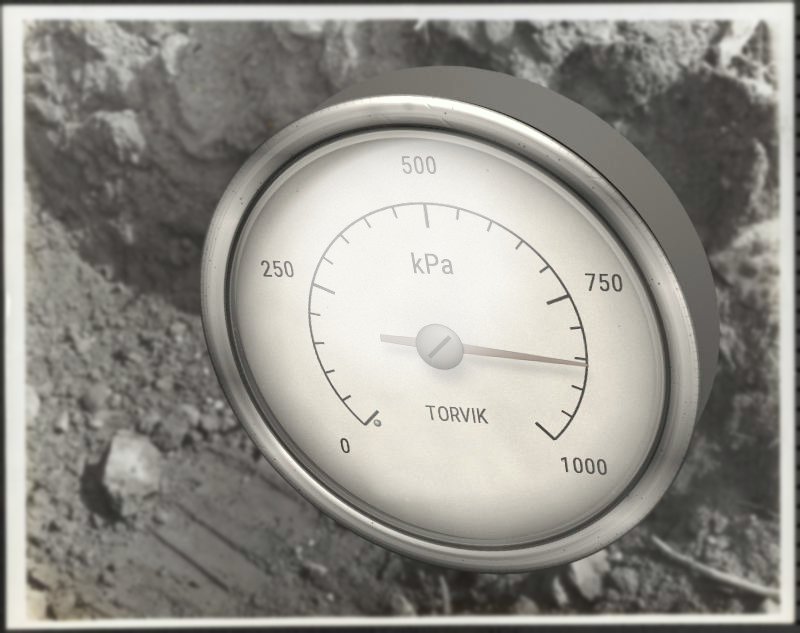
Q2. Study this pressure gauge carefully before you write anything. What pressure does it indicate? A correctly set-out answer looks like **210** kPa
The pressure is **850** kPa
